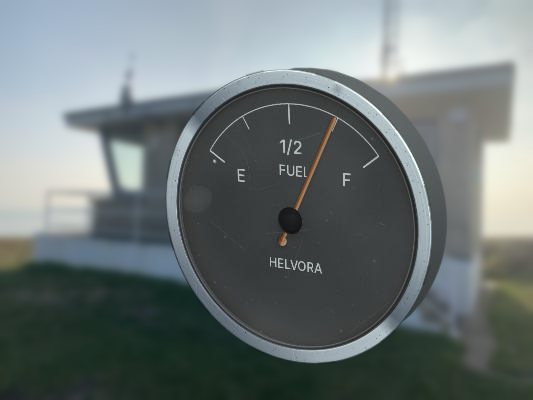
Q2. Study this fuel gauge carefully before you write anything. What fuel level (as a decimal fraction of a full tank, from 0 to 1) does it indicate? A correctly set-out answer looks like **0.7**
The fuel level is **0.75**
